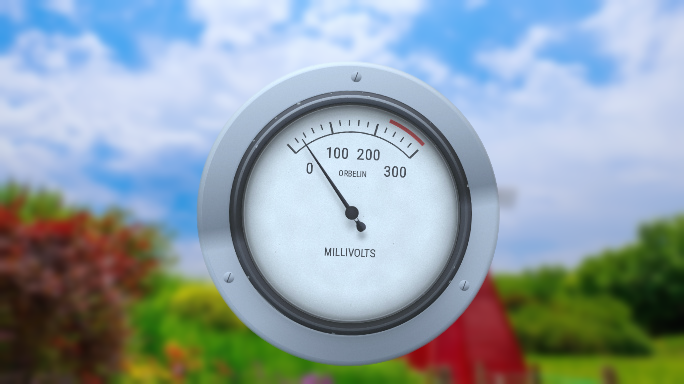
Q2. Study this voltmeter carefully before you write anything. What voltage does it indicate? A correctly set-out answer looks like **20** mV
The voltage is **30** mV
